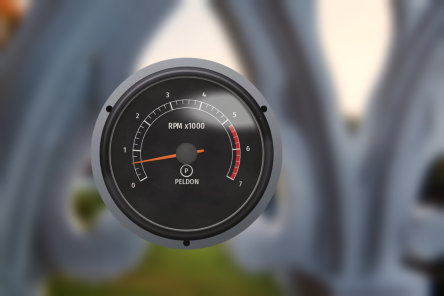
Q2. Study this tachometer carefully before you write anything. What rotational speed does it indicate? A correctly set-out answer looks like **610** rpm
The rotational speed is **600** rpm
